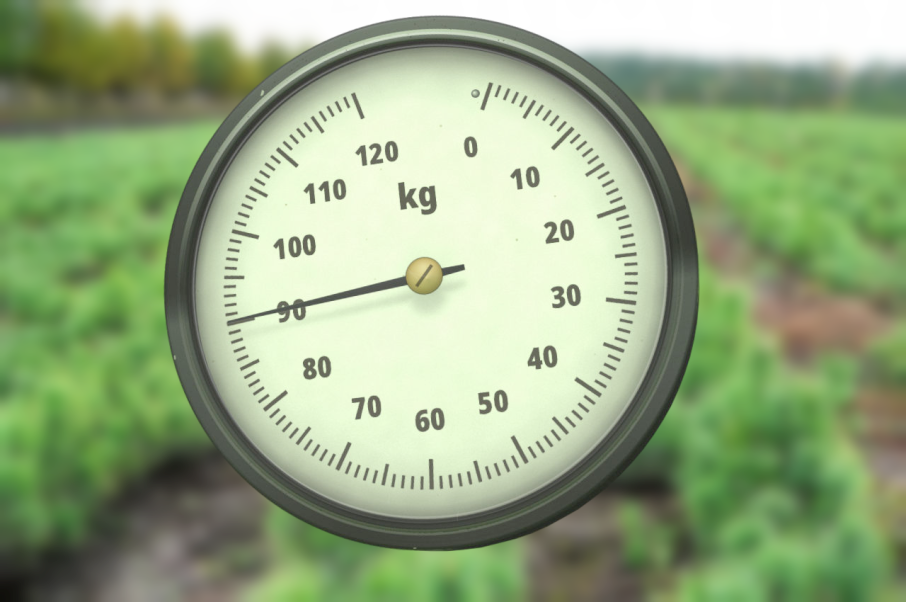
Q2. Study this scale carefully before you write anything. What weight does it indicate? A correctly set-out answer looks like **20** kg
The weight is **90** kg
